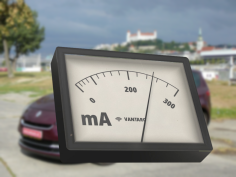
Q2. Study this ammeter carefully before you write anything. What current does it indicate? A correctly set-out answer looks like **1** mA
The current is **250** mA
